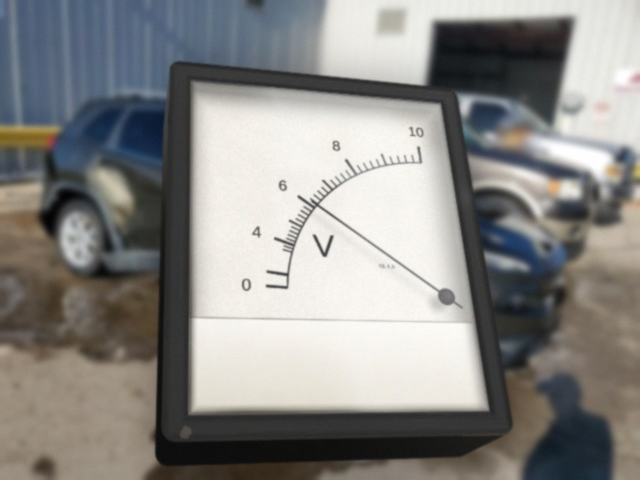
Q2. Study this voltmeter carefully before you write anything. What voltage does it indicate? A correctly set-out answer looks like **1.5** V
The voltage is **6** V
